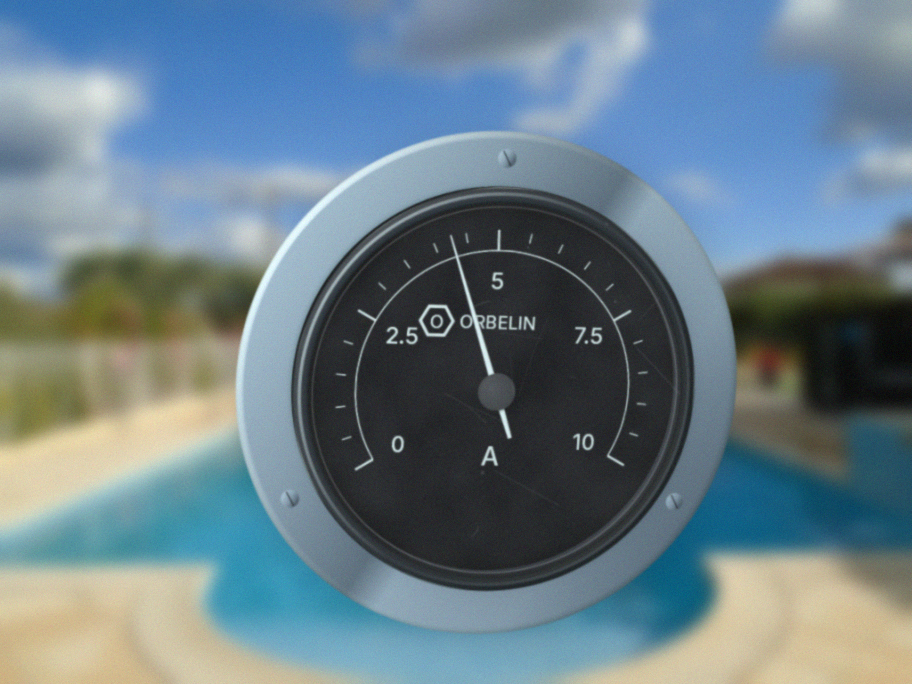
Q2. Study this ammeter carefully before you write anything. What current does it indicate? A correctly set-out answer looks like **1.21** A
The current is **4.25** A
